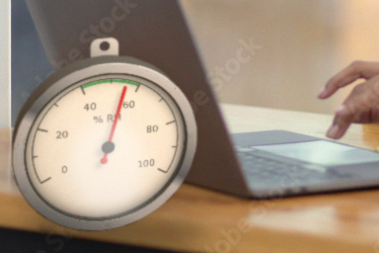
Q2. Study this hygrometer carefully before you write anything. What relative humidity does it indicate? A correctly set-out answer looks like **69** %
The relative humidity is **55** %
